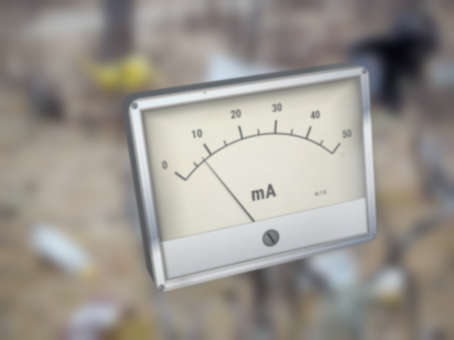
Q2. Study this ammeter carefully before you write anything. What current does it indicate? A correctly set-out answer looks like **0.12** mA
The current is **7.5** mA
